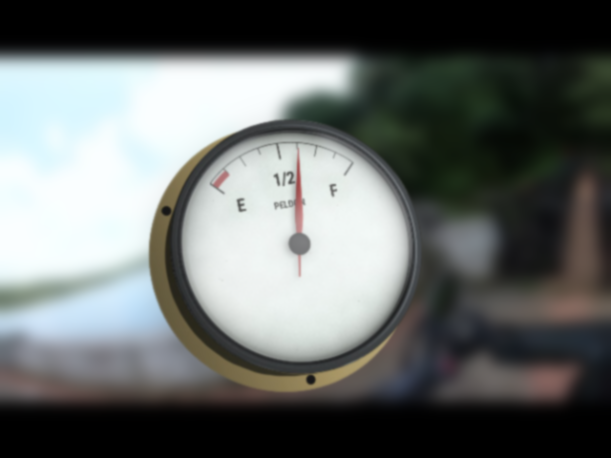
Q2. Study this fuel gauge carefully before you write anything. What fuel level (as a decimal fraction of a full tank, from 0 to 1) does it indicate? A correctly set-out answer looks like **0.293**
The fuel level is **0.625**
